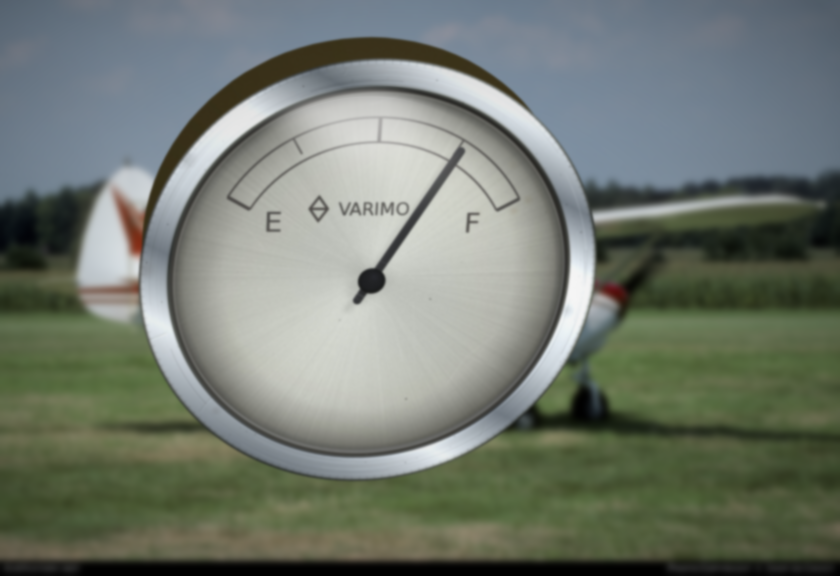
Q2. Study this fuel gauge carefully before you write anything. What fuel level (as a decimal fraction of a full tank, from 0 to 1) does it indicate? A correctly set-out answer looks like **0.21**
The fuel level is **0.75**
